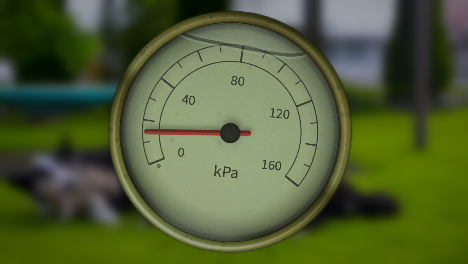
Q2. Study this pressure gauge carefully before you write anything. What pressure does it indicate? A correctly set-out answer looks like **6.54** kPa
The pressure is **15** kPa
